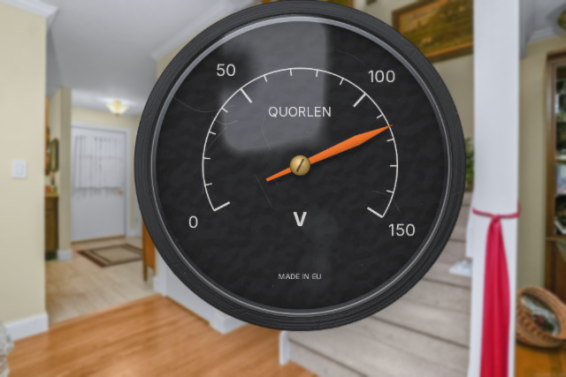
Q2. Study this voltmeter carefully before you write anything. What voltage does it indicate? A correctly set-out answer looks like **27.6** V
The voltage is **115** V
